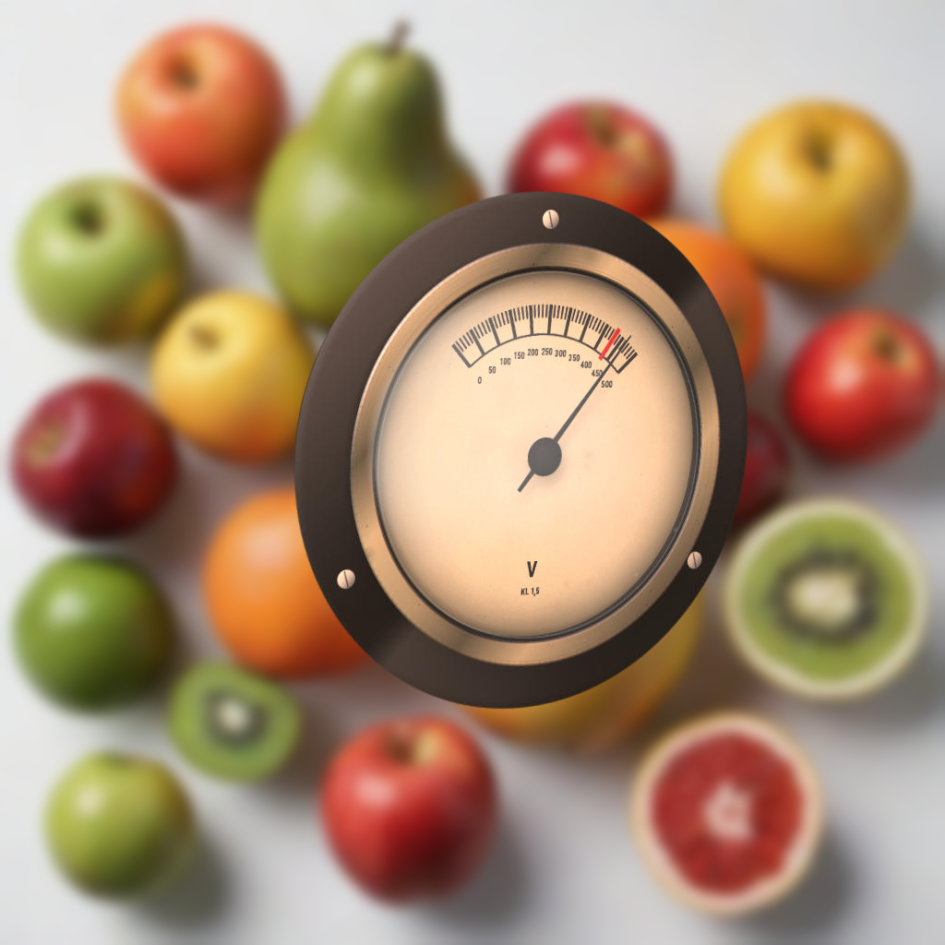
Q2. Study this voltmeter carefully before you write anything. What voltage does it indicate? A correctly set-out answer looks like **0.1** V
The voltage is **450** V
